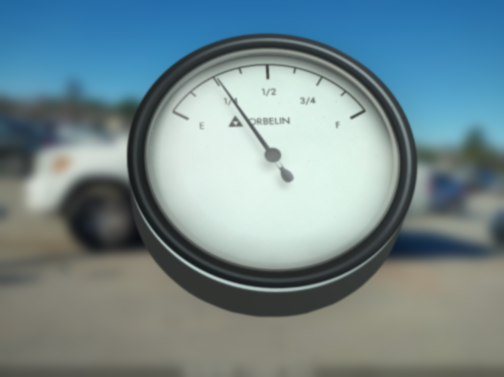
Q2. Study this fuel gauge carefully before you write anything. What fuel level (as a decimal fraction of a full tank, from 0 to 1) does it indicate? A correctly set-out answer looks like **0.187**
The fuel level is **0.25**
